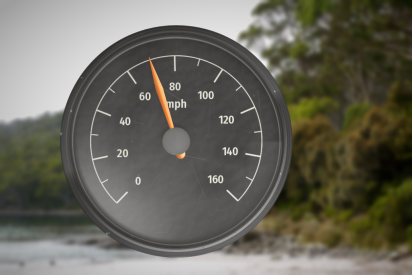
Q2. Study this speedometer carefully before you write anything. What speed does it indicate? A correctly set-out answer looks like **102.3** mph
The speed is **70** mph
